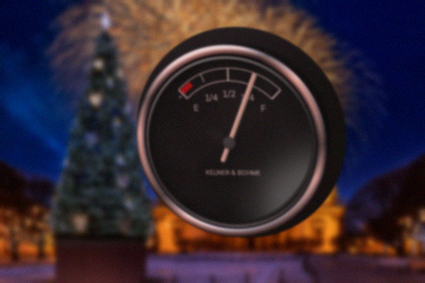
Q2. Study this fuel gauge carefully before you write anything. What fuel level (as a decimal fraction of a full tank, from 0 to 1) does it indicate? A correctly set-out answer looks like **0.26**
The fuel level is **0.75**
